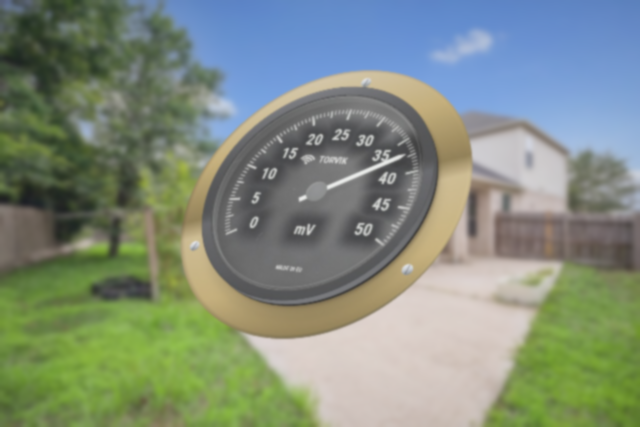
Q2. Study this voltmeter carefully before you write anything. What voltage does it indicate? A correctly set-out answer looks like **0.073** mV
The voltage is **37.5** mV
